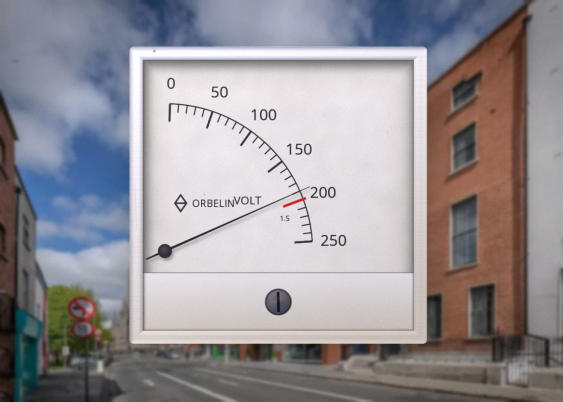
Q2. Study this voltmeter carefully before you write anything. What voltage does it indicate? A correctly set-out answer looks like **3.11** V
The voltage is **190** V
